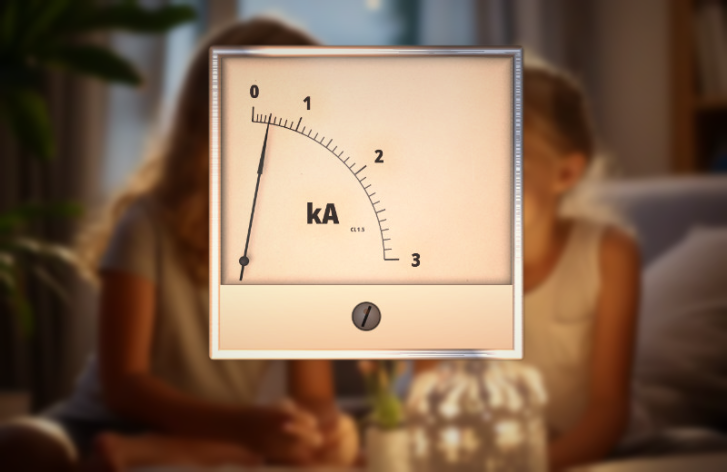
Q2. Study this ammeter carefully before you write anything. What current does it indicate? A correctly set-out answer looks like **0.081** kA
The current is **0.5** kA
